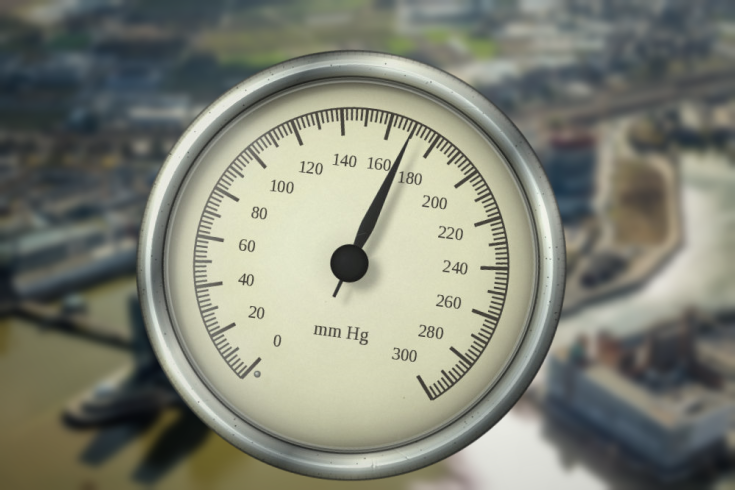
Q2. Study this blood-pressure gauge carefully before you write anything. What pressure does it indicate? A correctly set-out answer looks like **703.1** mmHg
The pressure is **170** mmHg
